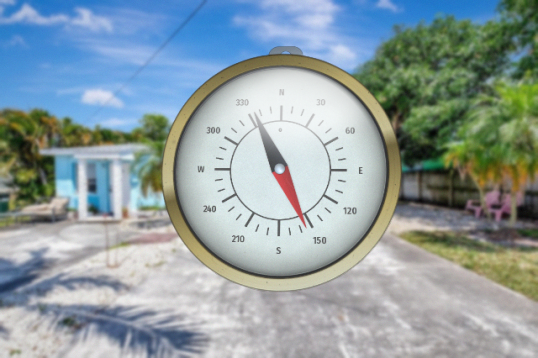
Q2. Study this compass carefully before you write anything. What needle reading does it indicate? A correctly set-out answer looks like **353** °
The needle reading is **155** °
